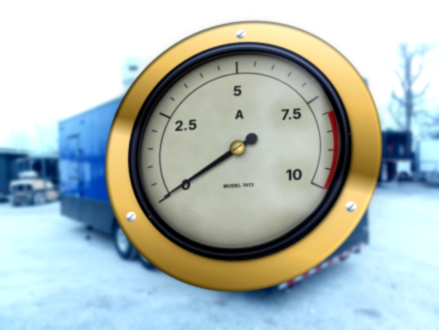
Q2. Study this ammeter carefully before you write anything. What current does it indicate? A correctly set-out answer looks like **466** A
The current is **0** A
